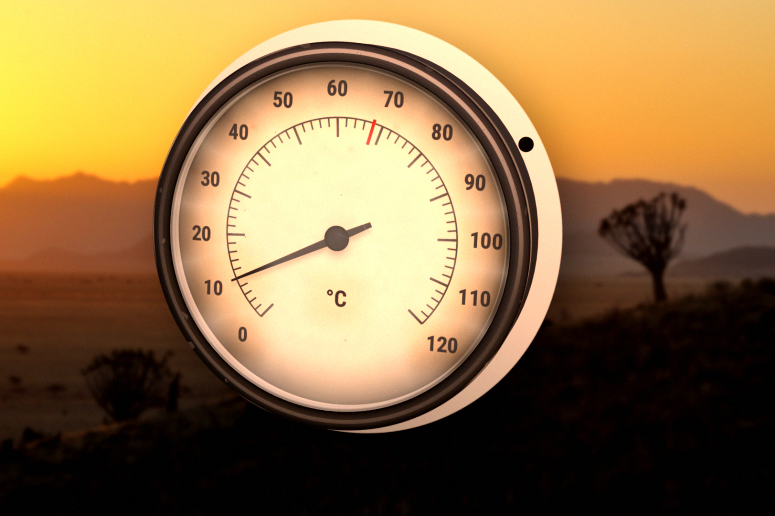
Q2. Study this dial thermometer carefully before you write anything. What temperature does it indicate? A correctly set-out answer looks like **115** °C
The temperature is **10** °C
